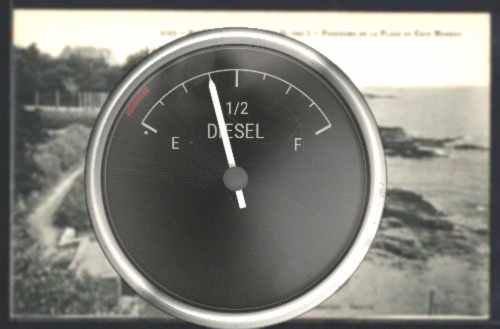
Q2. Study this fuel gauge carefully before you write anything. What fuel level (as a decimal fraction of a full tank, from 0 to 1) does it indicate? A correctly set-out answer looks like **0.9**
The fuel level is **0.375**
